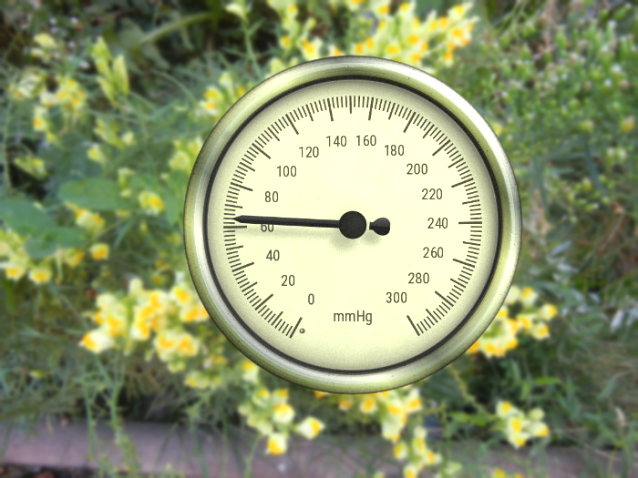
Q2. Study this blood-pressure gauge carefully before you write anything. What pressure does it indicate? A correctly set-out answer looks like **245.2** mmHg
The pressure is **64** mmHg
